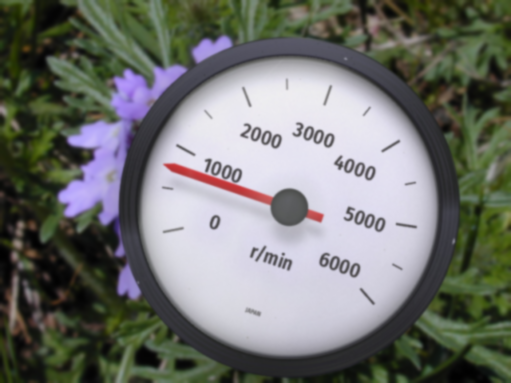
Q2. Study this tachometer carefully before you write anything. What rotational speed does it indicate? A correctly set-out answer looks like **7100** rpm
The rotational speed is **750** rpm
